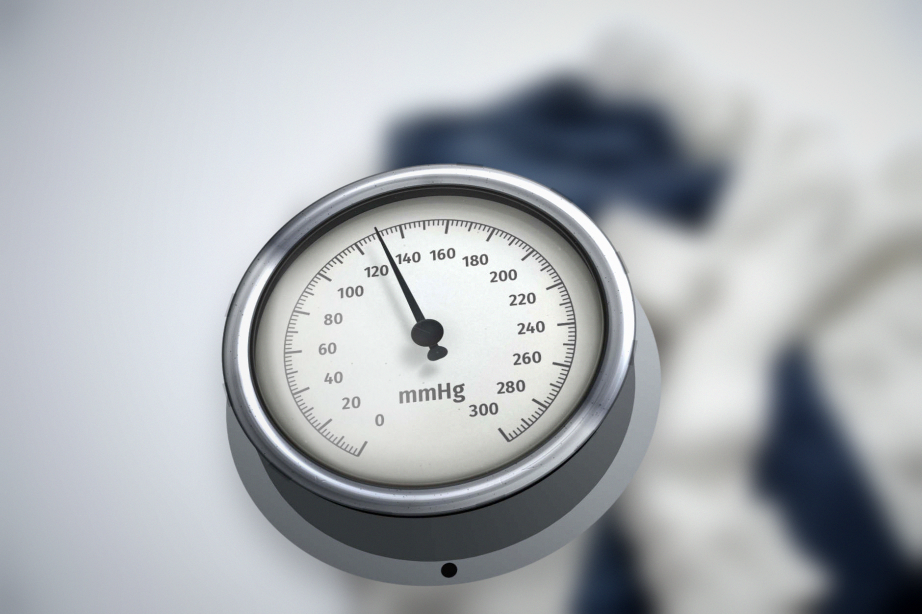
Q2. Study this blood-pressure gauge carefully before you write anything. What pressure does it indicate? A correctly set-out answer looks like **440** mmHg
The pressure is **130** mmHg
